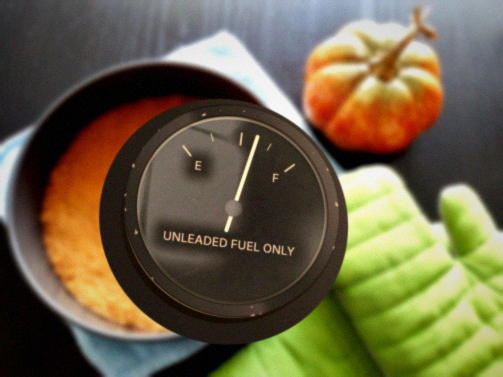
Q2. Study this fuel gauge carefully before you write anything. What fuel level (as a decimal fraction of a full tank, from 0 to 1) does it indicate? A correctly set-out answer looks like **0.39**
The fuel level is **0.625**
